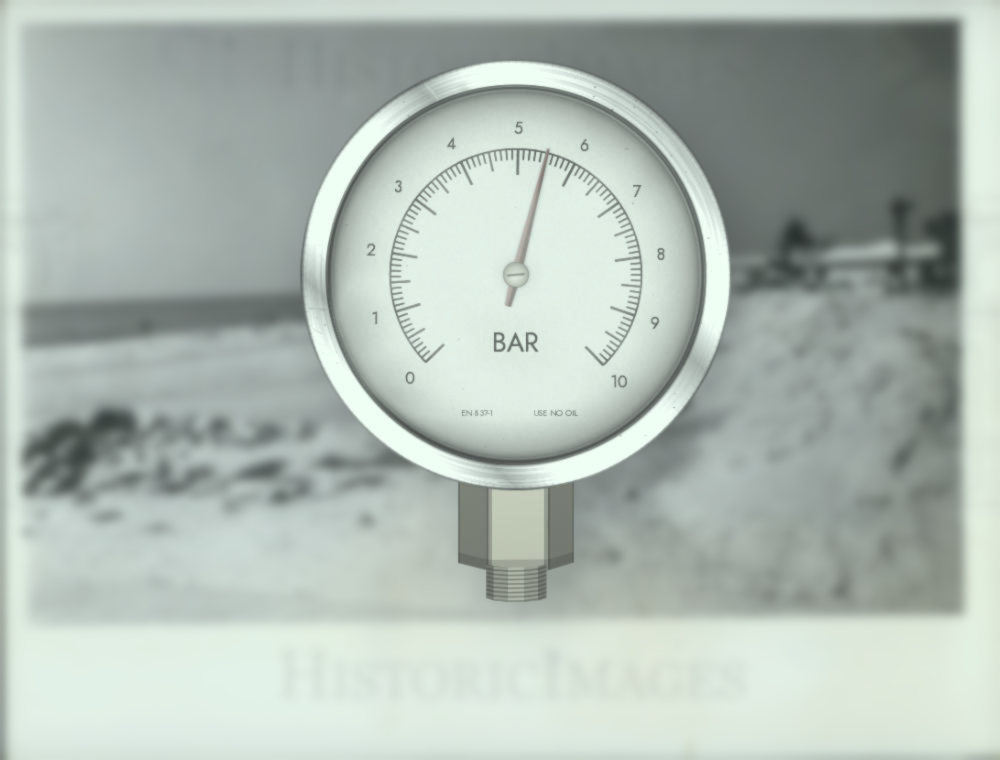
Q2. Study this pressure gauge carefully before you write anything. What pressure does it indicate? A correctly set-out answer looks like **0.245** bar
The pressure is **5.5** bar
